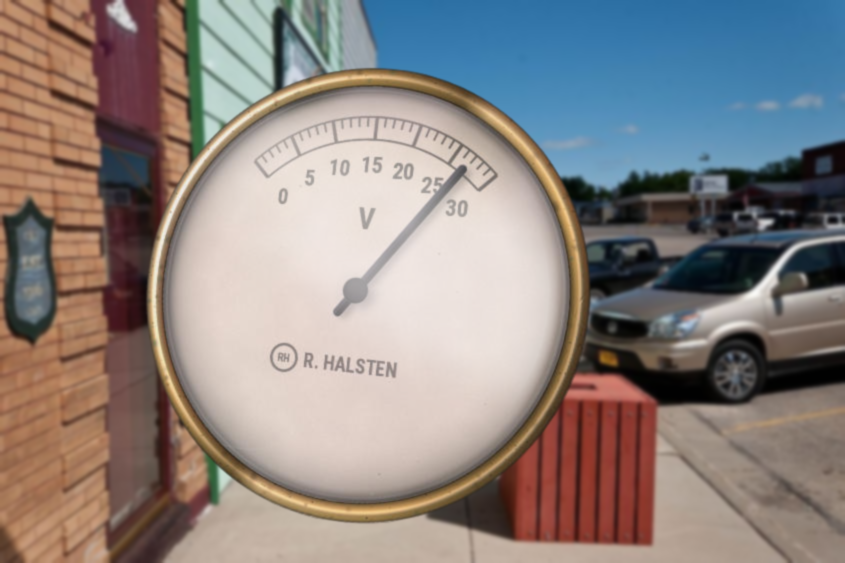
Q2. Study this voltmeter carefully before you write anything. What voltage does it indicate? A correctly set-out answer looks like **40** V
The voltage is **27** V
